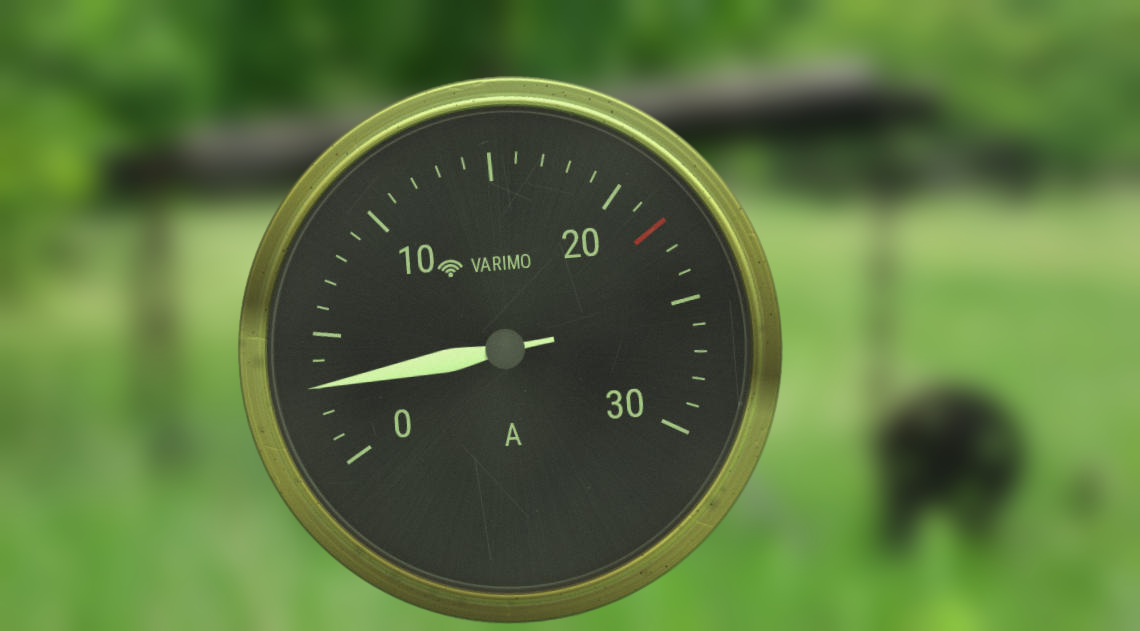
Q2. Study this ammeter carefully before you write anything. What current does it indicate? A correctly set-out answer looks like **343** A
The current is **3** A
